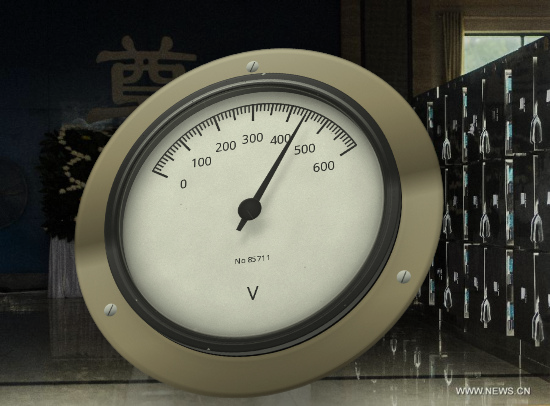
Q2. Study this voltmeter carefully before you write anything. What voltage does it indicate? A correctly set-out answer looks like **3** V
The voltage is **450** V
